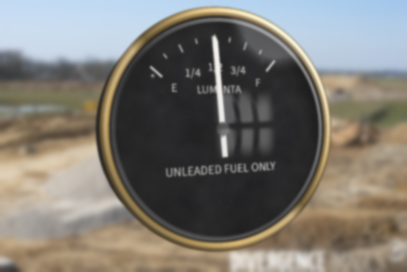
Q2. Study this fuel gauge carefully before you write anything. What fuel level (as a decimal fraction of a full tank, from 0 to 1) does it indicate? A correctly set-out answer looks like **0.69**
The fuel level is **0.5**
